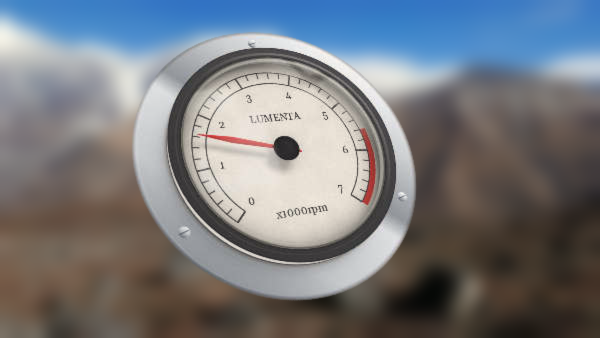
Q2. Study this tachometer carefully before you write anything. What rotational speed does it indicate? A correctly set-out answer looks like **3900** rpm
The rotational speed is **1600** rpm
